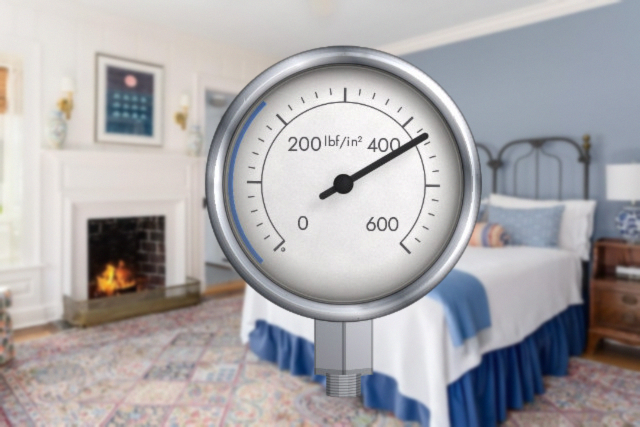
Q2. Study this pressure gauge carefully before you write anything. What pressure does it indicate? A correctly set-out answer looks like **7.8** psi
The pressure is **430** psi
